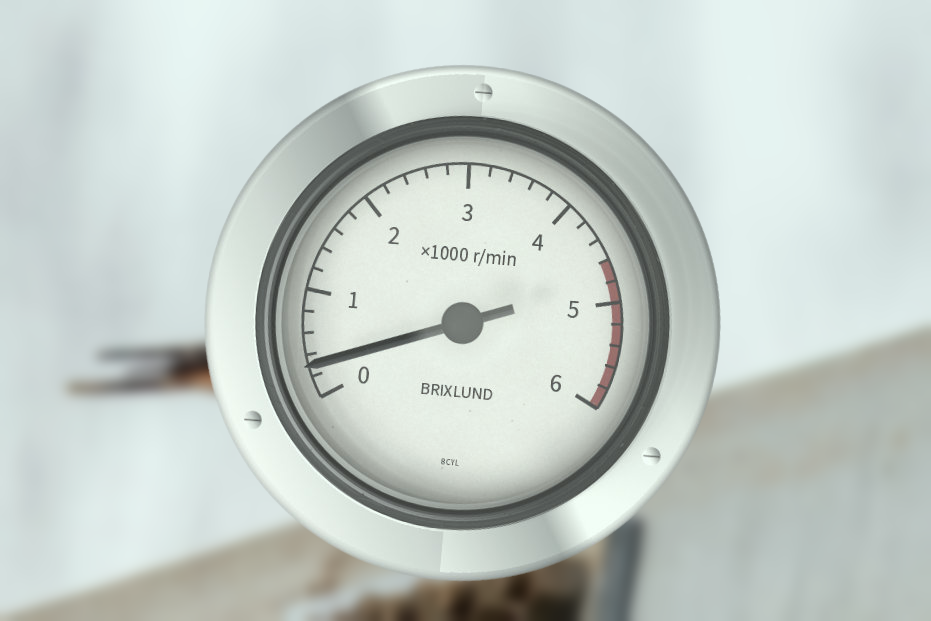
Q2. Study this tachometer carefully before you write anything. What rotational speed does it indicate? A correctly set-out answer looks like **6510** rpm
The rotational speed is **300** rpm
